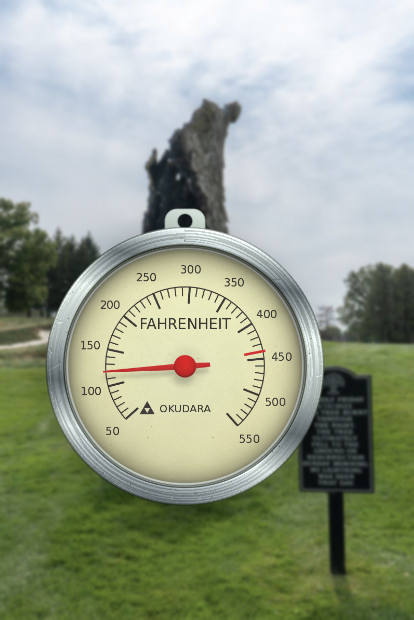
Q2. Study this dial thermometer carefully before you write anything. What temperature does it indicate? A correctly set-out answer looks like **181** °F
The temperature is **120** °F
